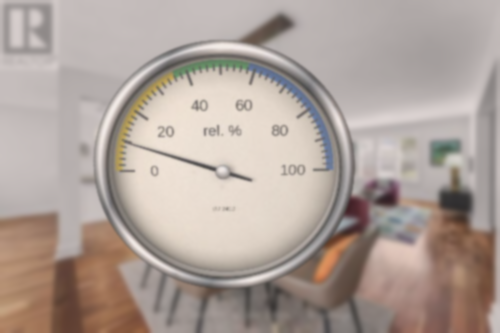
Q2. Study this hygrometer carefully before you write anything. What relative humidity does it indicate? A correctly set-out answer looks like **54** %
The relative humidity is **10** %
